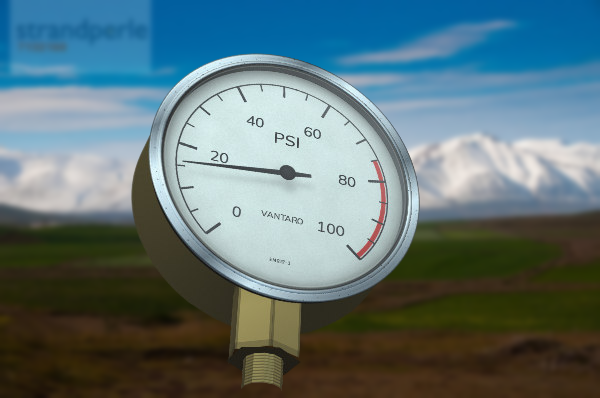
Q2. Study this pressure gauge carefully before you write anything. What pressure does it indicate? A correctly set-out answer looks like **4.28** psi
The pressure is **15** psi
